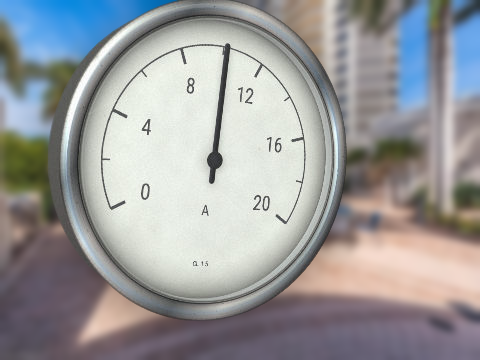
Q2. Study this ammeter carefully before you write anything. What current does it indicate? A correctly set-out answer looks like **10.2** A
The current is **10** A
